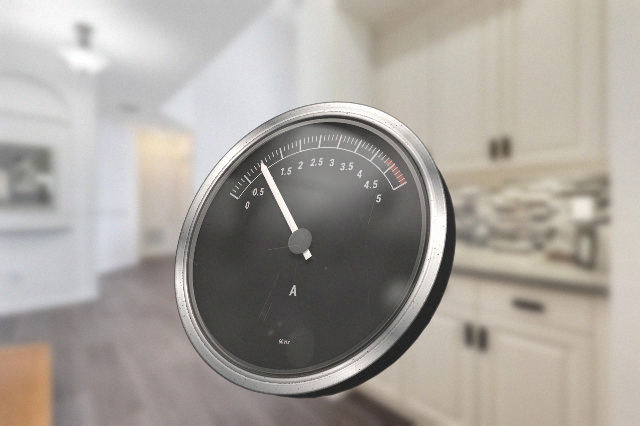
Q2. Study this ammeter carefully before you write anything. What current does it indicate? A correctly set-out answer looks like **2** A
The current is **1** A
